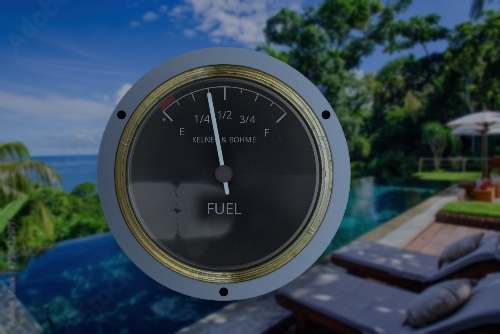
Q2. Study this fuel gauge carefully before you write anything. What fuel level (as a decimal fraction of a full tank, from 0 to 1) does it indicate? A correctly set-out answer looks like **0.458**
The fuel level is **0.375**
